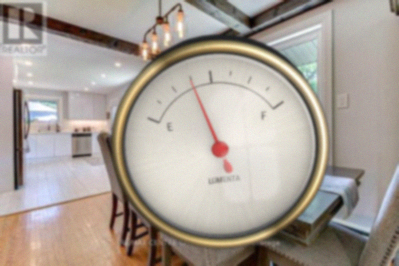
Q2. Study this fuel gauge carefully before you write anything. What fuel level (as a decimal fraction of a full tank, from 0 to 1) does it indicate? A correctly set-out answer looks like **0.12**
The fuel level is **0.375**
